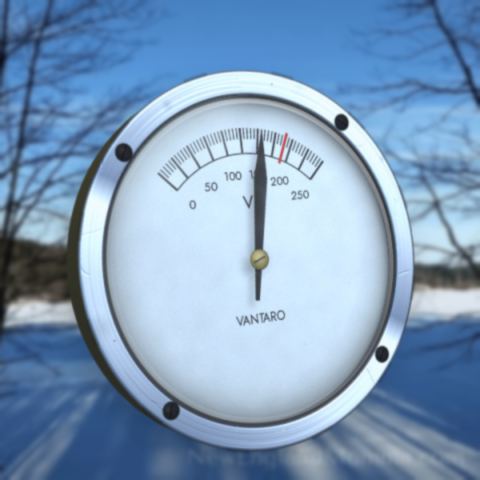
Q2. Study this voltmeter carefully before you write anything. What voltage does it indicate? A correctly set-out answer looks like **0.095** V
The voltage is **150** V
